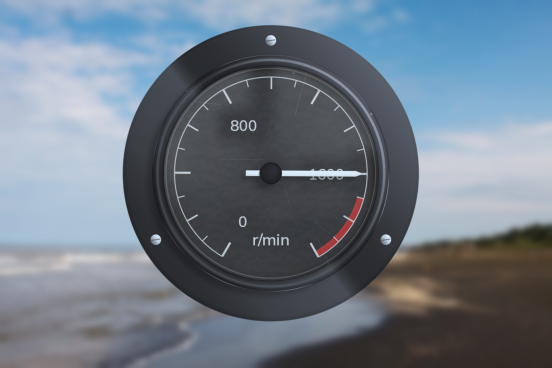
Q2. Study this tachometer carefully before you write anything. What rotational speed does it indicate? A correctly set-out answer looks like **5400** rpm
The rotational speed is **1600** rpm
